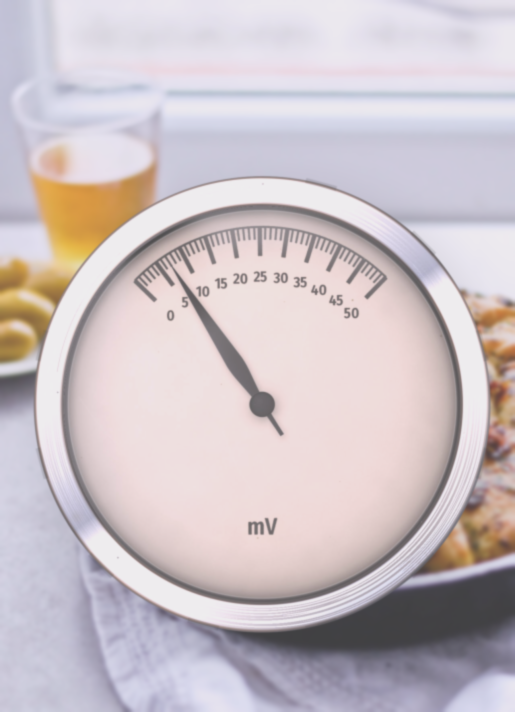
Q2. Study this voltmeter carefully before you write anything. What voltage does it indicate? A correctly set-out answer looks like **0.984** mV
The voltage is **7** mV
